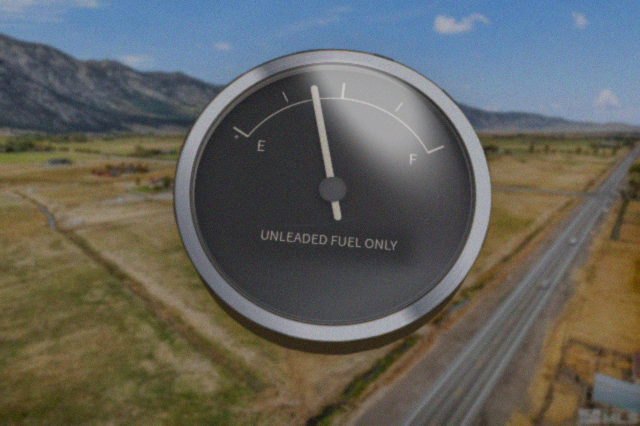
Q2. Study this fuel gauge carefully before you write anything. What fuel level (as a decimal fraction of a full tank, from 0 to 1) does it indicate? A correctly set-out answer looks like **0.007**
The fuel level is **0.375**
